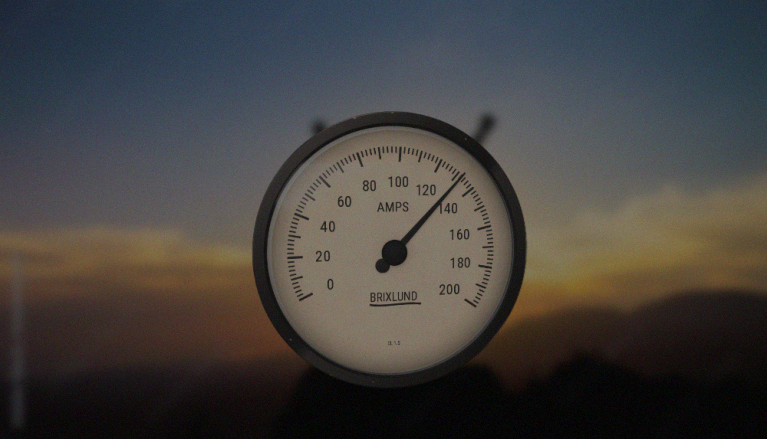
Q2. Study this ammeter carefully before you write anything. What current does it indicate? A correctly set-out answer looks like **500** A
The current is **132** A
